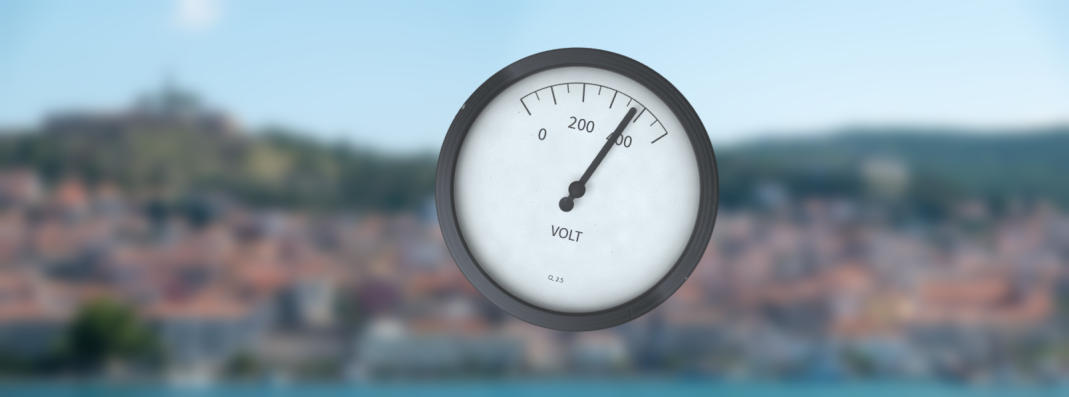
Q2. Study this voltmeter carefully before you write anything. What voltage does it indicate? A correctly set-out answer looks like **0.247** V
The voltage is **375** V
